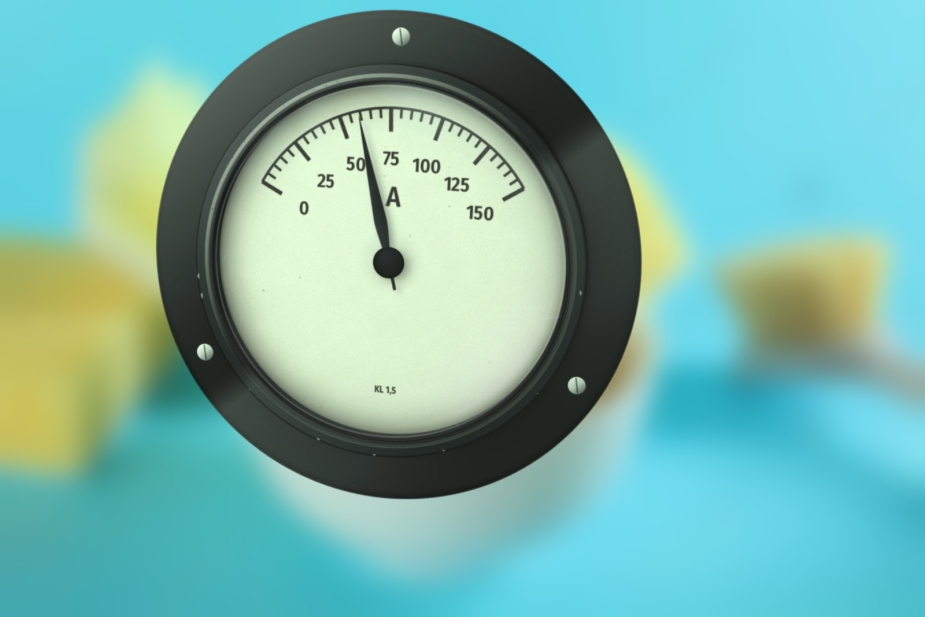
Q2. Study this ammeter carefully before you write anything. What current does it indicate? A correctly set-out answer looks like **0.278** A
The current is **60** A
